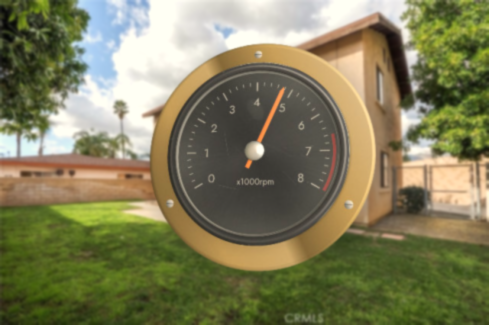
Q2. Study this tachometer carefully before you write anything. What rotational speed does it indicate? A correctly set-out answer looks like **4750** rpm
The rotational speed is **4800** rpm
